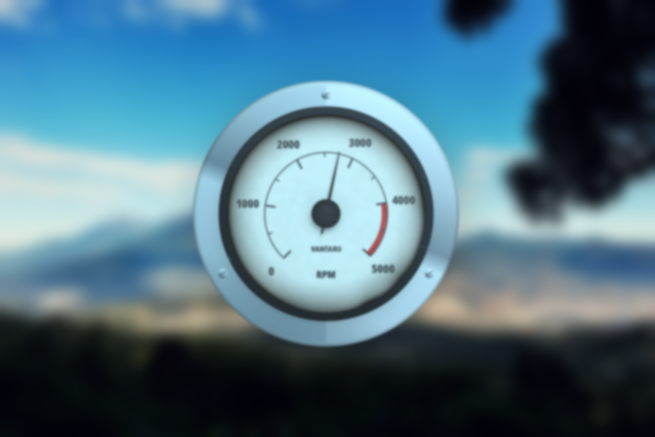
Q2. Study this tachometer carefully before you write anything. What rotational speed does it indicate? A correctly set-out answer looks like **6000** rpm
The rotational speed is **2750** rpm
